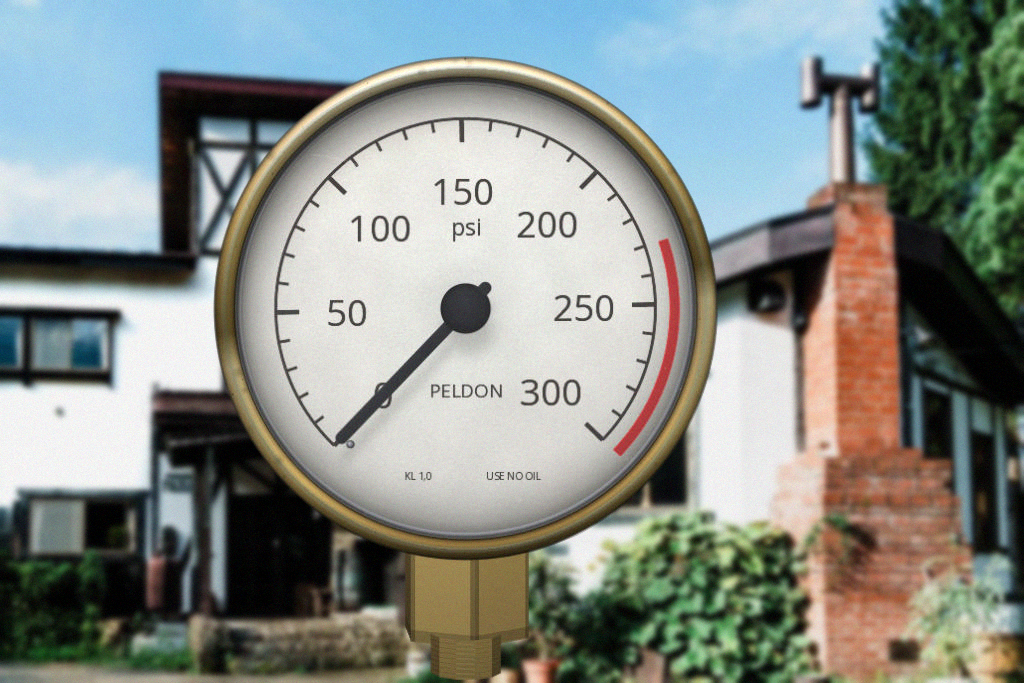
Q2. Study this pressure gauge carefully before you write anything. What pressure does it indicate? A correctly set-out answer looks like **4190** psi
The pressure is **0** psi
